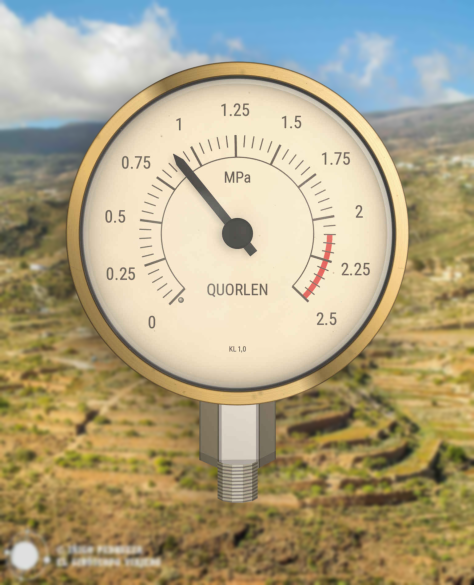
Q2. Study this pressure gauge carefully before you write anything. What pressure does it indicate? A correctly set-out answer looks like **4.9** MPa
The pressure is **0.9** MPa
